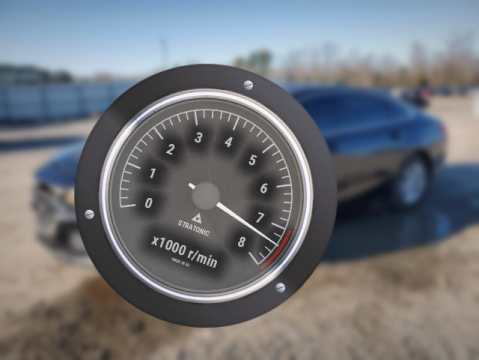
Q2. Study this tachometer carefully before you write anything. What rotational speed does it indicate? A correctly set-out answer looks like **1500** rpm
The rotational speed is **7400** rpm
